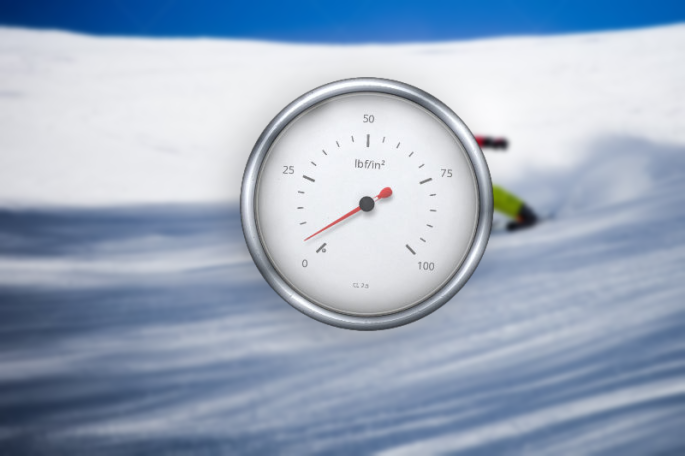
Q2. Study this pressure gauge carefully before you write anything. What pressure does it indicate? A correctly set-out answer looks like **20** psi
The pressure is **5** psi
